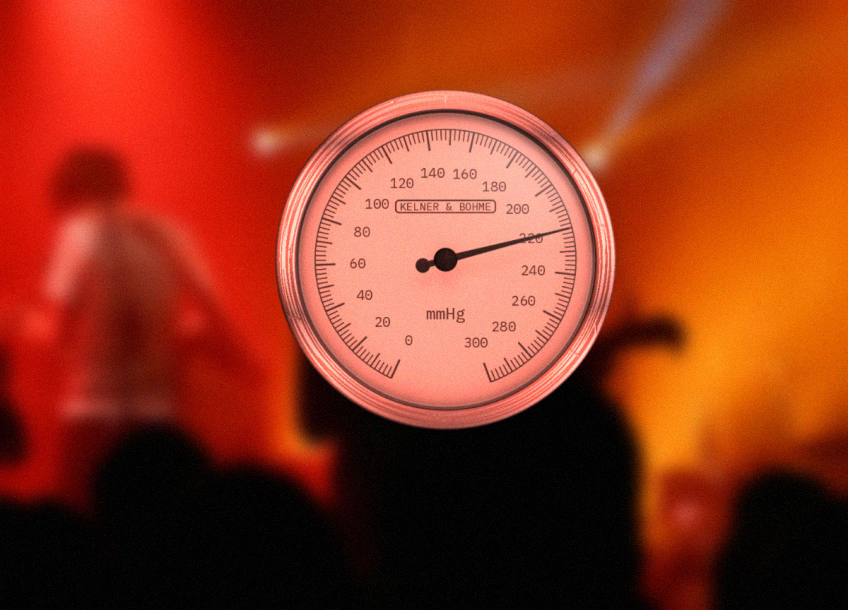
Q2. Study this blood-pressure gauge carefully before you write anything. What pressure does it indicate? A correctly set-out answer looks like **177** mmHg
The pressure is **220** mmHg
